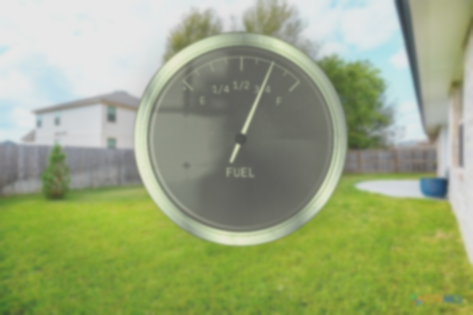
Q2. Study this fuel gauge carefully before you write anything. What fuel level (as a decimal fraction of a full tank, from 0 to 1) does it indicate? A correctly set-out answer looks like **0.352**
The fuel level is **0.75**
